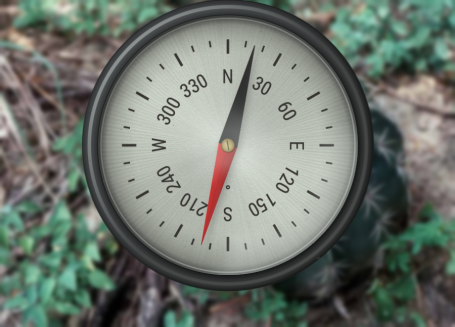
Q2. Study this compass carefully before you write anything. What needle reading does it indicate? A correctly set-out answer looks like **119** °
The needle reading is **195** °
